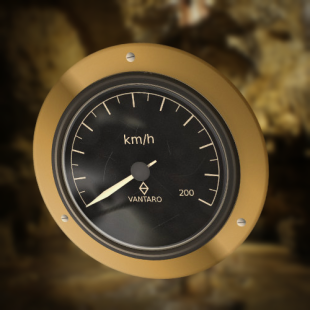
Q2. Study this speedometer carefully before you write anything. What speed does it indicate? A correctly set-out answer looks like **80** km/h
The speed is **0** km/h
